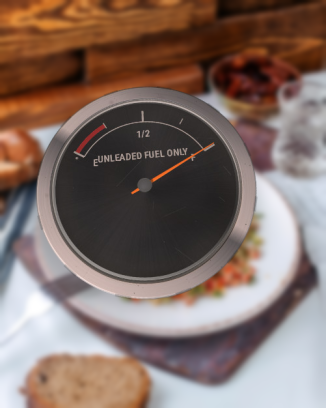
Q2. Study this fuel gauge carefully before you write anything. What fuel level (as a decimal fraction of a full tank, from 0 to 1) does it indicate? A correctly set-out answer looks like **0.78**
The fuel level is **1**
